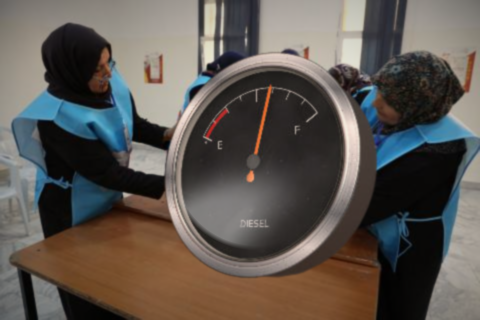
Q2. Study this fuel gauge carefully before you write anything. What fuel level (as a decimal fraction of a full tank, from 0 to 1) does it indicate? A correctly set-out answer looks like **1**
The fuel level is **0.625**
